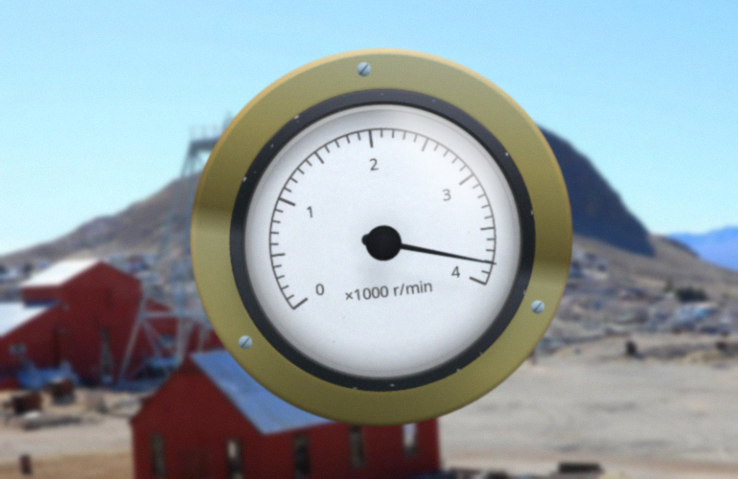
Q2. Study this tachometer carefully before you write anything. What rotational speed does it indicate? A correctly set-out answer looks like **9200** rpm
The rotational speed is **3800** rpm
